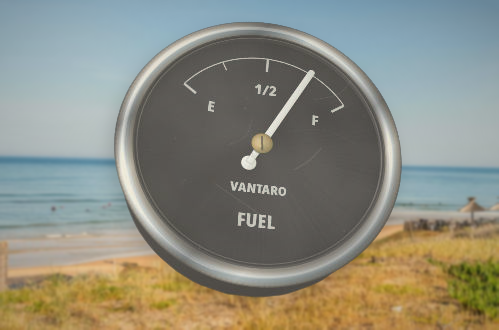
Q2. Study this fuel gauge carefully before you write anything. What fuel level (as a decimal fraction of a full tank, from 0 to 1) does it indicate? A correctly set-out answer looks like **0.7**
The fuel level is **0.75**
